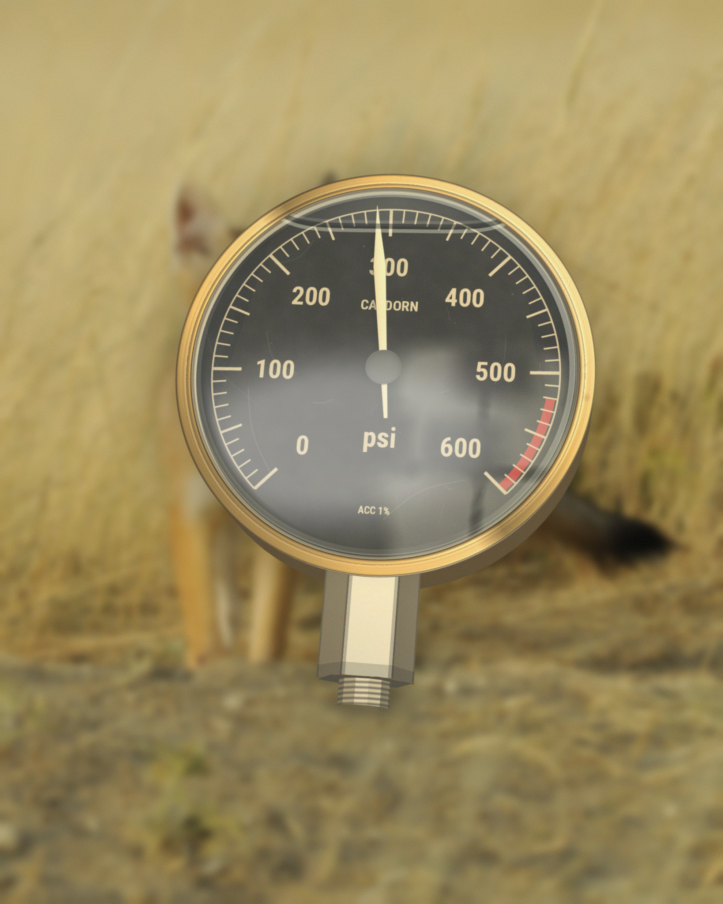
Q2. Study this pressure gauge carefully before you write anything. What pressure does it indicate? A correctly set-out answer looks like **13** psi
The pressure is **290** psi
